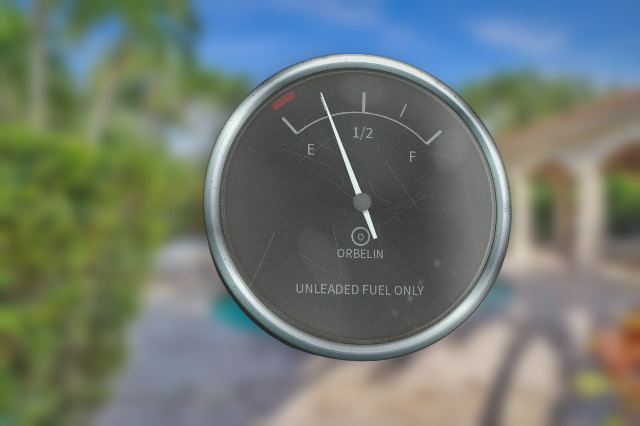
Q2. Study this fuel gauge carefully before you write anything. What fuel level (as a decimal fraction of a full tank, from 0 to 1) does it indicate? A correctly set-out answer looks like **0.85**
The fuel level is **0.25**
